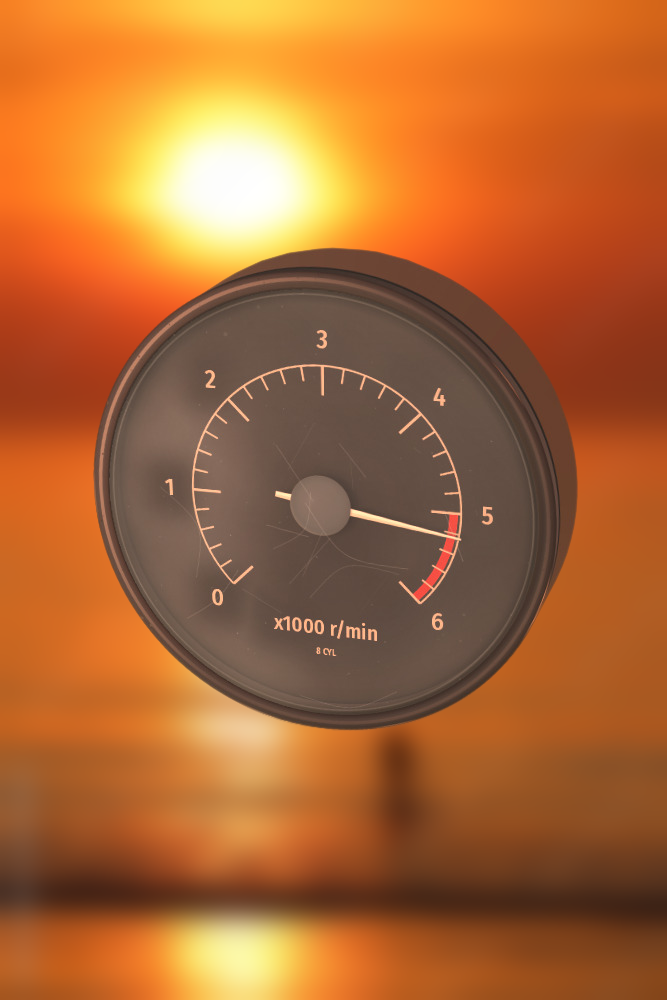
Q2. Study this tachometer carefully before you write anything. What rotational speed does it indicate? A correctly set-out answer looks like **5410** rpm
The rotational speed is **5200** rpm
